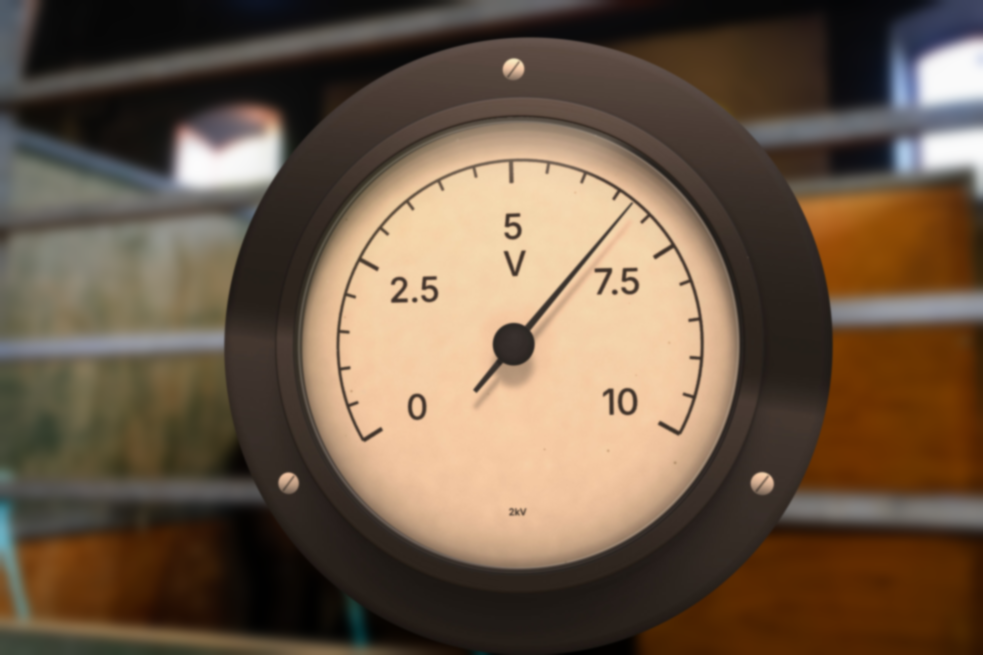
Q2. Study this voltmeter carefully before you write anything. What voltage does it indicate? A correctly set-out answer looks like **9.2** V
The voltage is **6.75** V
